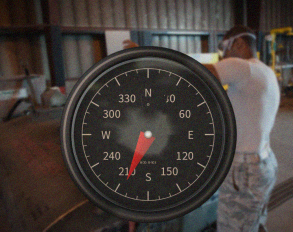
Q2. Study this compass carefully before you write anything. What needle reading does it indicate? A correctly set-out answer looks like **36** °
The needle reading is **205** °
